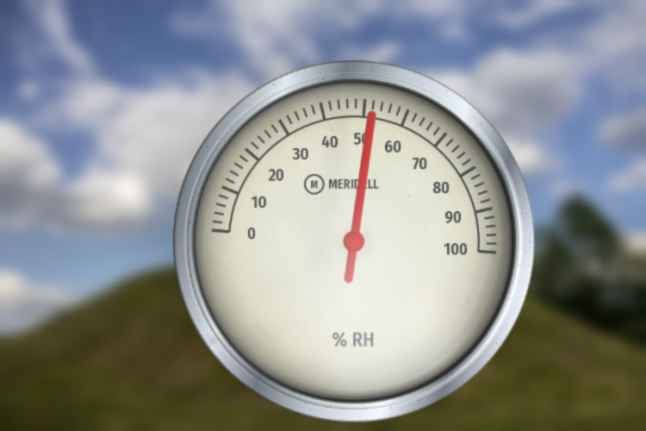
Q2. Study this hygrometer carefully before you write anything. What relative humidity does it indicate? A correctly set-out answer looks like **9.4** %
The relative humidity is **52** %
